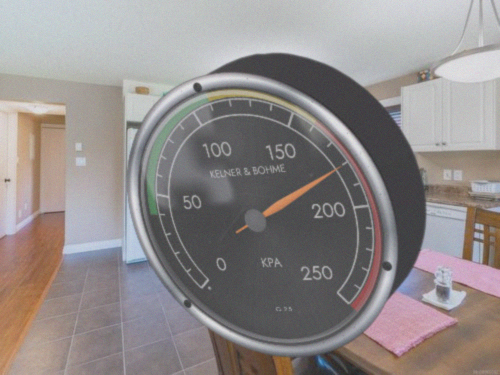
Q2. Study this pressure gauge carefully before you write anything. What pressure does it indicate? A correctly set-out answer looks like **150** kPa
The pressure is **180** kPa
